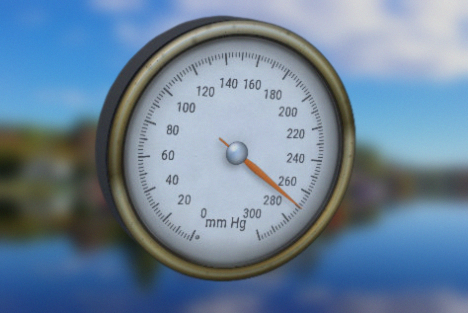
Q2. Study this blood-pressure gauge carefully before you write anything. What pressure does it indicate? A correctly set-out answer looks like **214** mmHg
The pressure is **270** mmHg
